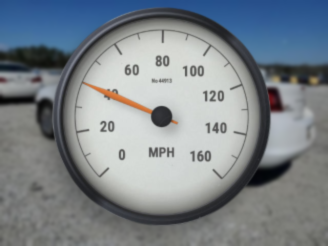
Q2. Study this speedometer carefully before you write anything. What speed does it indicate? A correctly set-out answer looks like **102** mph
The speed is **40** mph
